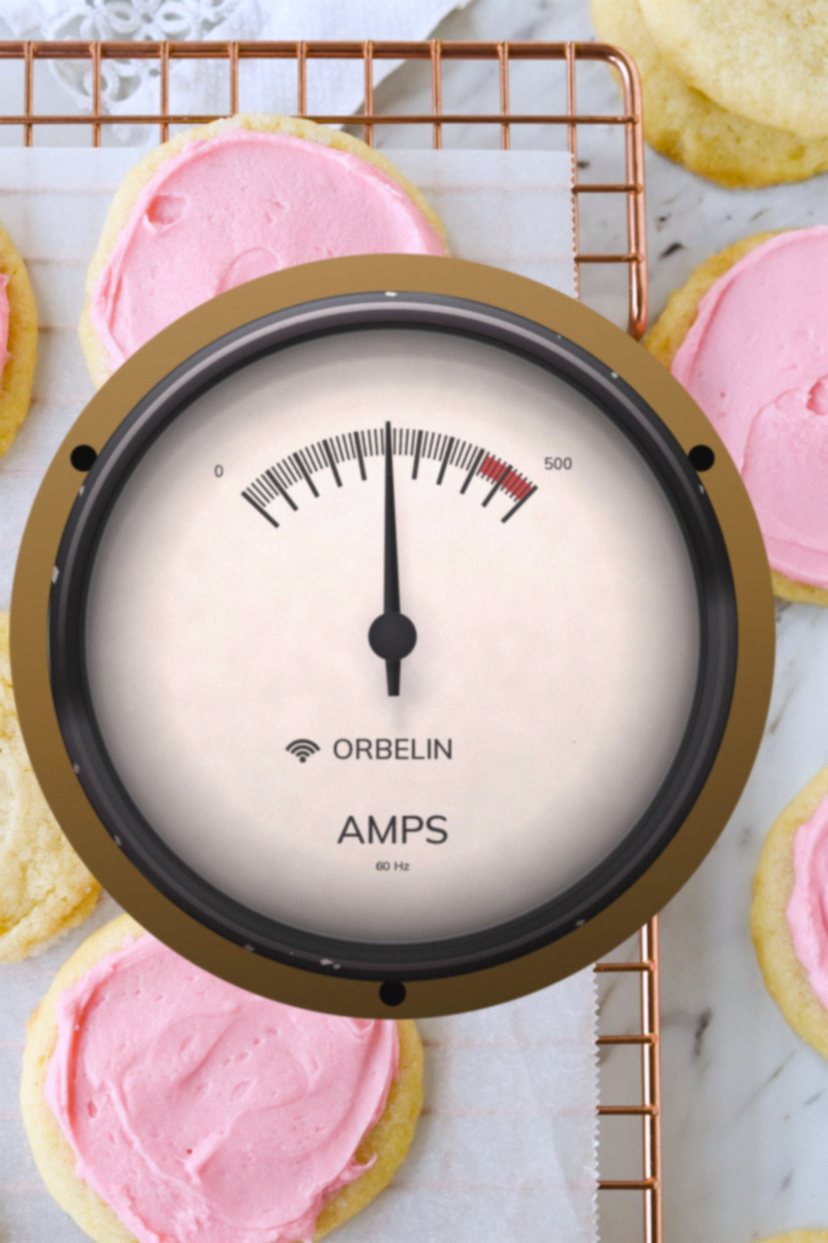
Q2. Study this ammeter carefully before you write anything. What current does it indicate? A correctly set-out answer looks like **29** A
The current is **250** A
